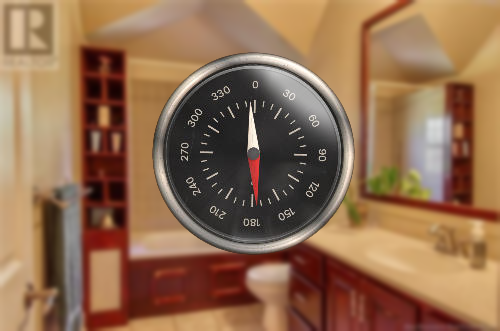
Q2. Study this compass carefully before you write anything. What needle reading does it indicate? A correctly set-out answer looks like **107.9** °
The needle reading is **175** °
